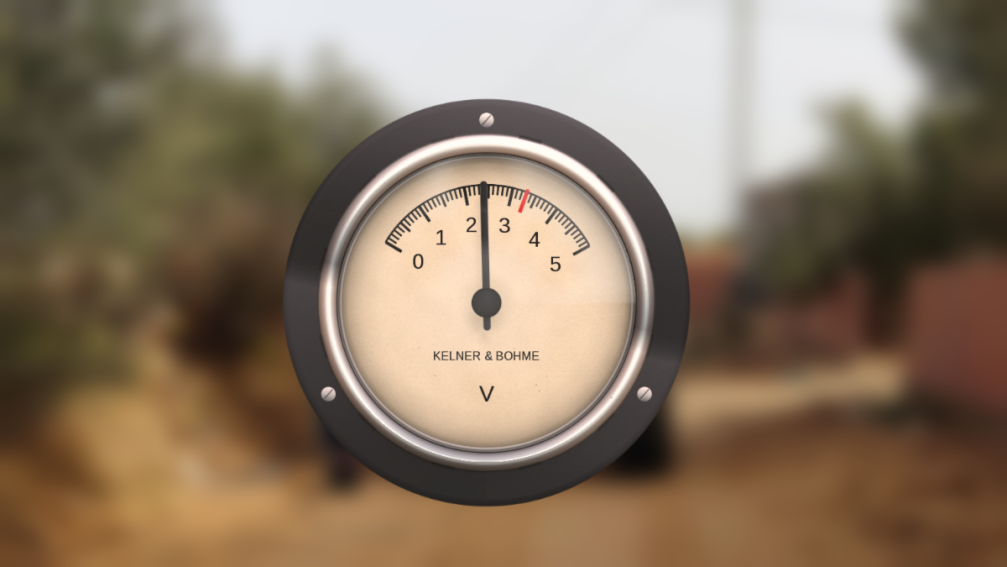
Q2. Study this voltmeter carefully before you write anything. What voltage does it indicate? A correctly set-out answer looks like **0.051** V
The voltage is **2.4** V
